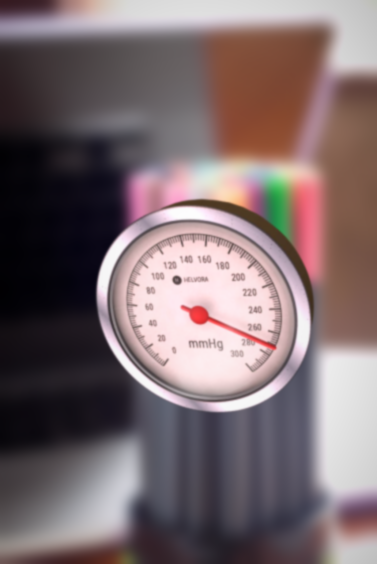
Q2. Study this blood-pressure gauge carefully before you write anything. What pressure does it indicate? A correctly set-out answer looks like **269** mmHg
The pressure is **270** mmHg
